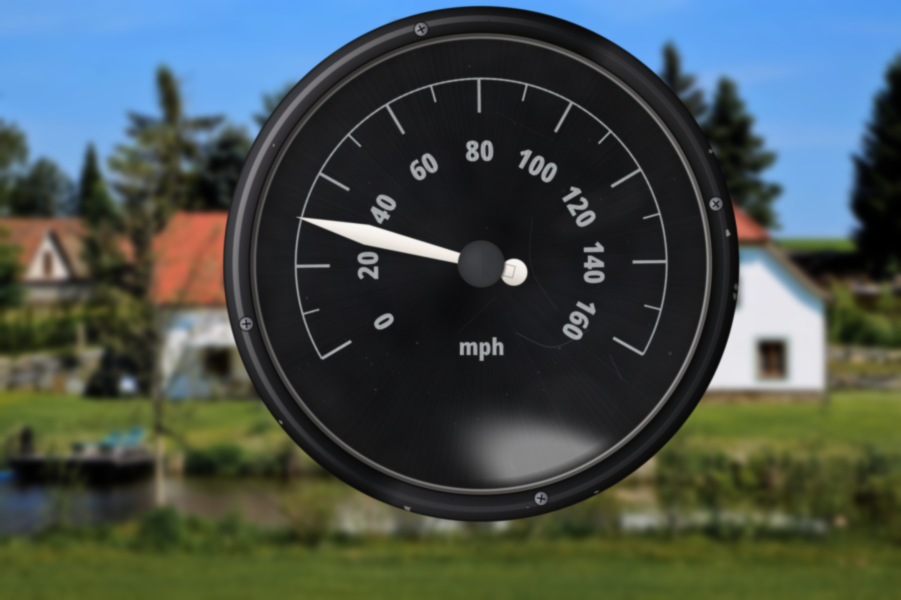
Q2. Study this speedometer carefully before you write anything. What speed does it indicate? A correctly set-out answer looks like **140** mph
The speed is **30** mph
